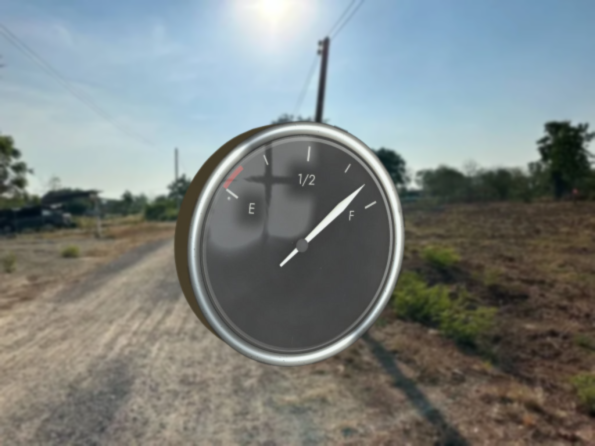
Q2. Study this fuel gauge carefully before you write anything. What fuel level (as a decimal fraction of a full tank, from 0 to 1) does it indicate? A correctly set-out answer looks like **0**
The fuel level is **0.875**
